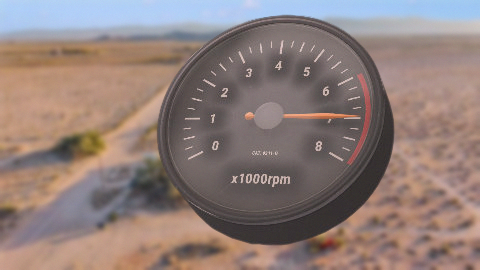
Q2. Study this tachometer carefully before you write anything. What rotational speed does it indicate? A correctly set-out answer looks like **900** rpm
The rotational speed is **7000** rpm
